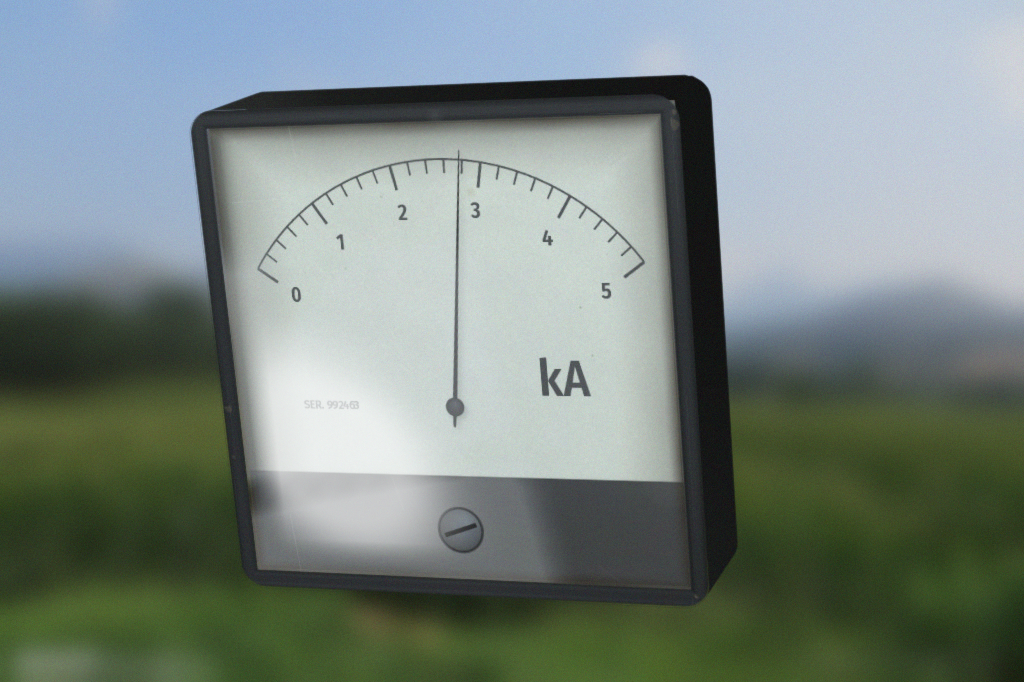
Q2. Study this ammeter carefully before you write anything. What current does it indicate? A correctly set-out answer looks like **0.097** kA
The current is **2.8** kA
